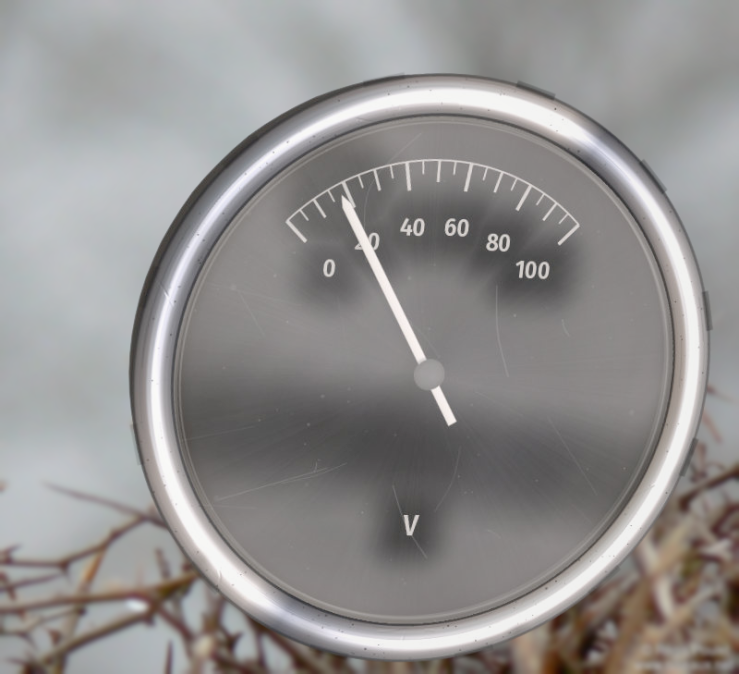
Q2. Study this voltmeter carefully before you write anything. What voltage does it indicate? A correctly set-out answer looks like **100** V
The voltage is **17.5** V
